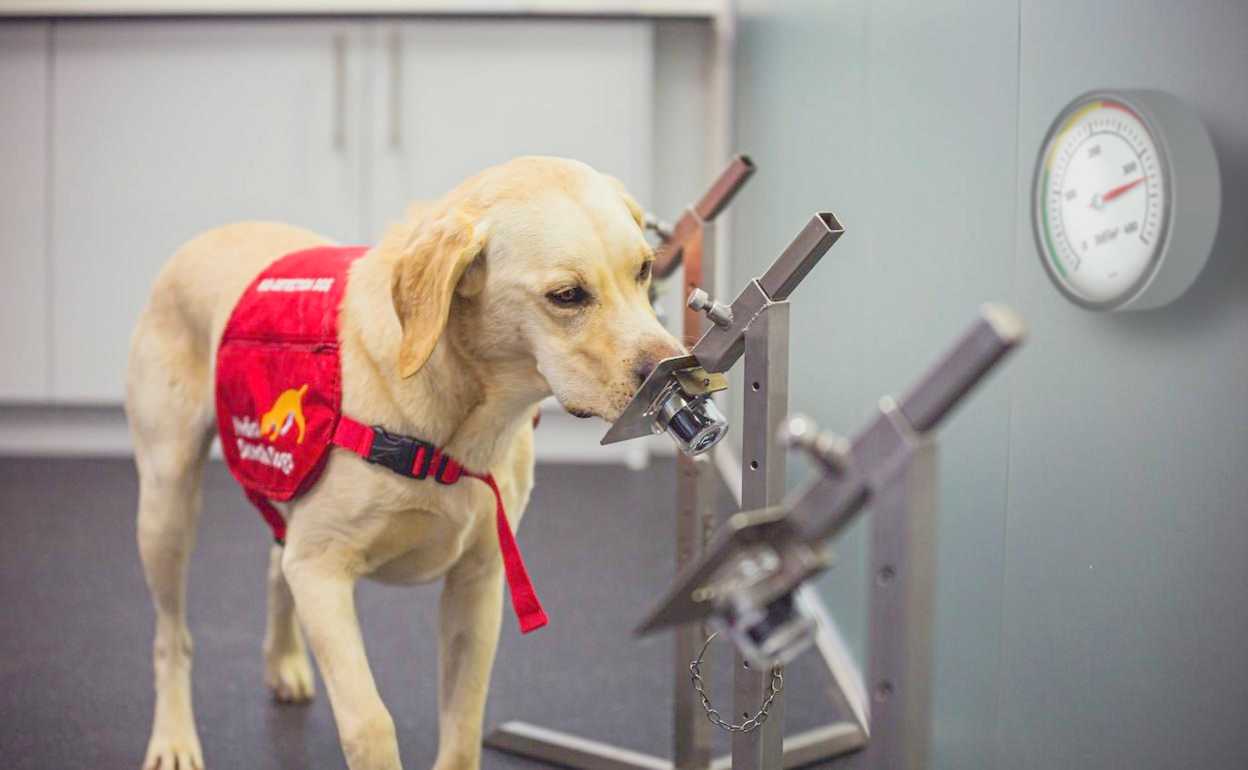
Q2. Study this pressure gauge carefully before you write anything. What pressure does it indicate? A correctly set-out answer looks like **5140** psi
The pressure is **330** psi
